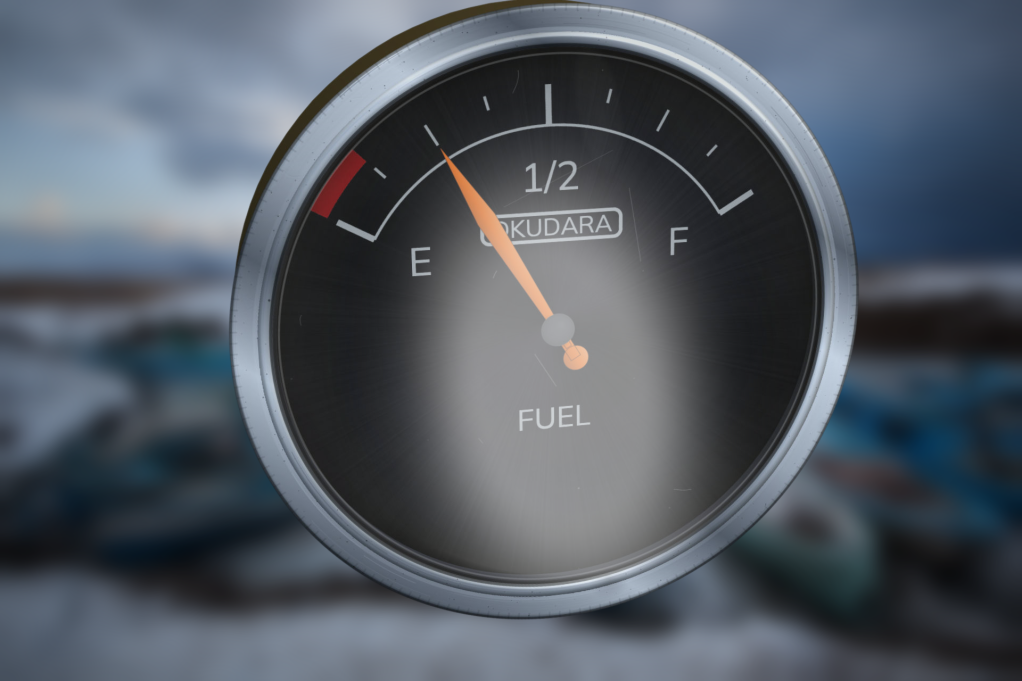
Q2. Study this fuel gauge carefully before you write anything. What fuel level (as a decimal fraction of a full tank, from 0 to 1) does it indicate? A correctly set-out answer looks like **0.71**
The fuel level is **0.25**
